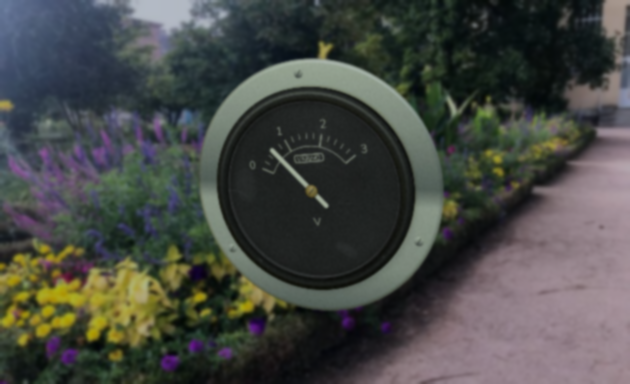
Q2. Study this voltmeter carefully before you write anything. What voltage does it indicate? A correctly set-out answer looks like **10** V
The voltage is **0.6** V
